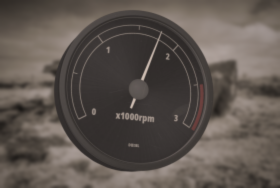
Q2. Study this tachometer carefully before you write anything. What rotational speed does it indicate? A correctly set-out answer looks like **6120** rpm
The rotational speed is **1750** rpm
